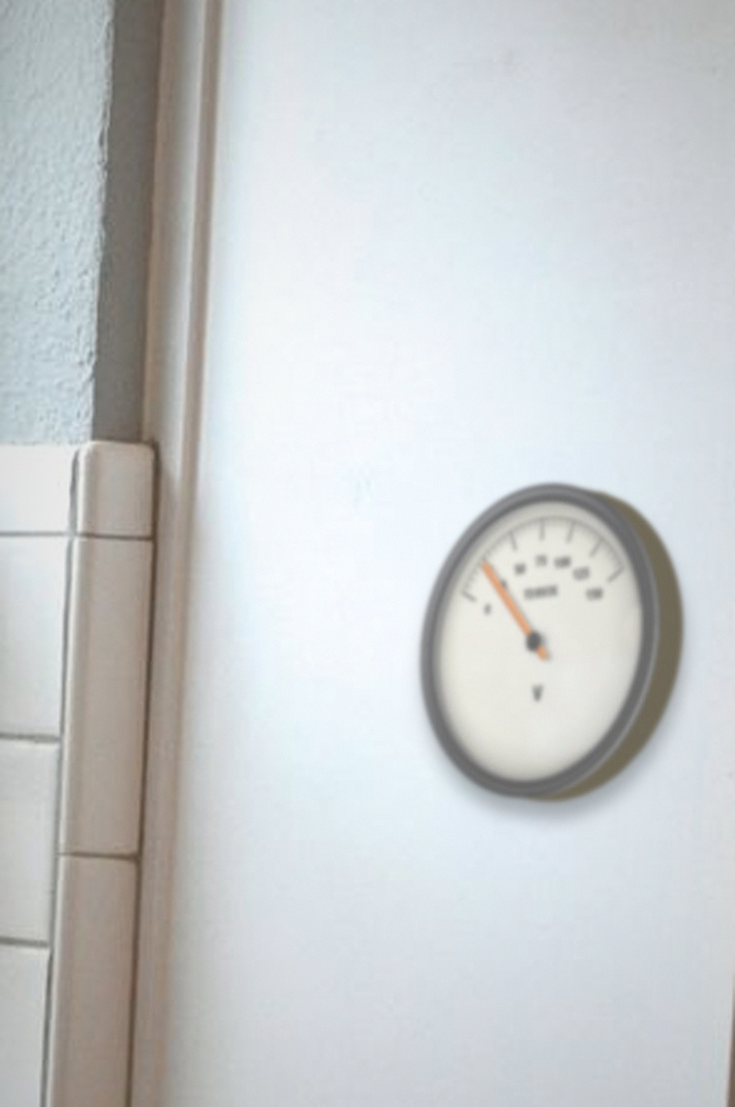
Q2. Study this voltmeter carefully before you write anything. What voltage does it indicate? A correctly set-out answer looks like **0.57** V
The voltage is **25** V
